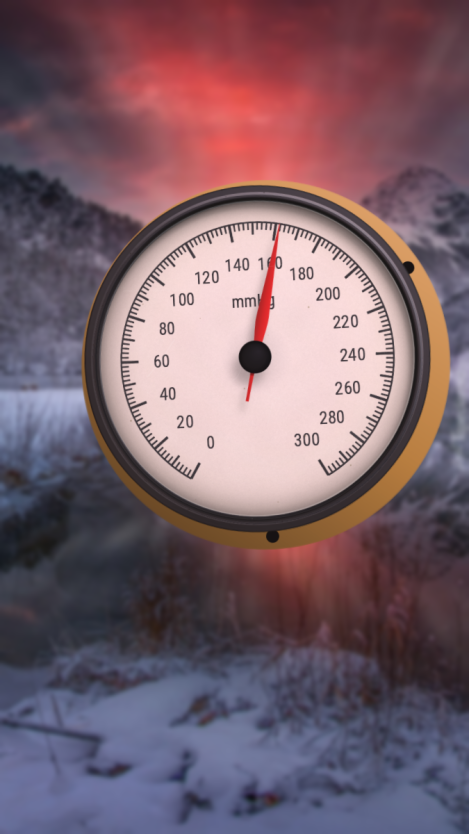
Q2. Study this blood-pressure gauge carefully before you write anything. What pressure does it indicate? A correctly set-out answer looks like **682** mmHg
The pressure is **162** mmHg
